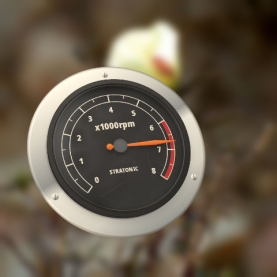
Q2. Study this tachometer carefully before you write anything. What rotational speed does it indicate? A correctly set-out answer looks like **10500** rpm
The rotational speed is **6750** rpm
